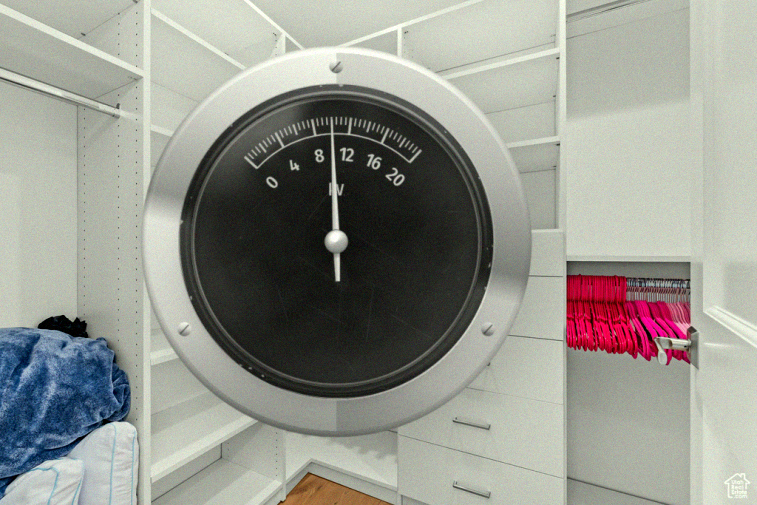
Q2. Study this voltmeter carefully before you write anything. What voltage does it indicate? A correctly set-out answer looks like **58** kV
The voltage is **10** kV
